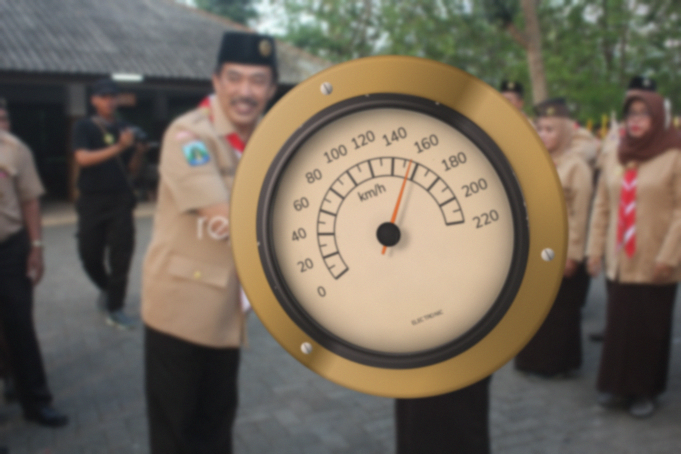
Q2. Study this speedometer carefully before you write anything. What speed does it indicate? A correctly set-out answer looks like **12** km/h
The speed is **155** km/h
